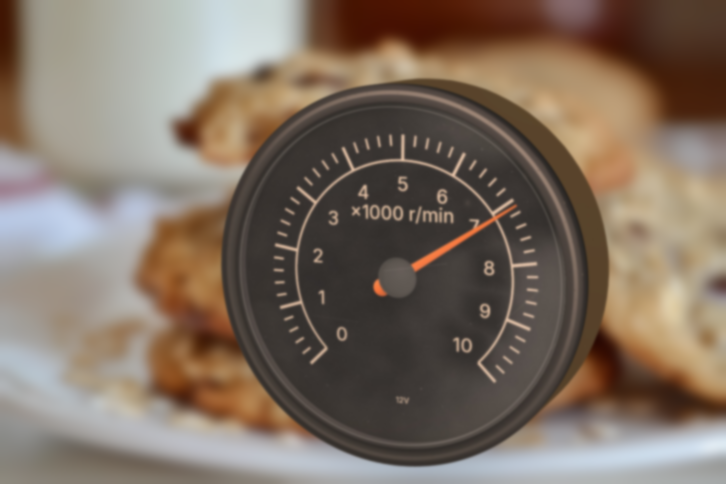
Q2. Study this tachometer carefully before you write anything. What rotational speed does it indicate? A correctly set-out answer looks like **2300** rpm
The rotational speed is **7100** rpm
